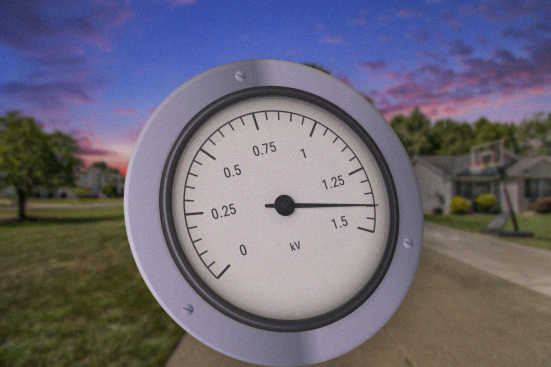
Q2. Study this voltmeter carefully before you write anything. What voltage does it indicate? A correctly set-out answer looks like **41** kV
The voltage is **1.4** kV
